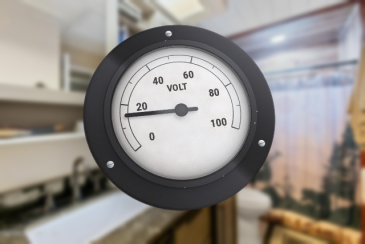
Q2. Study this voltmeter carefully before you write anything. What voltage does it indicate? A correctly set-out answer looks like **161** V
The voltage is **15** V
